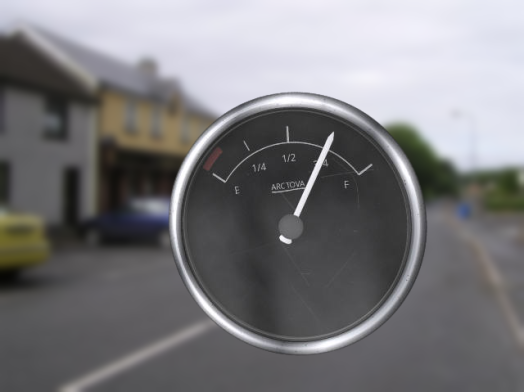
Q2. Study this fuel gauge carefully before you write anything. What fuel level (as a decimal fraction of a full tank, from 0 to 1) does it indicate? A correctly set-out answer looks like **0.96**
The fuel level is **0.75**
